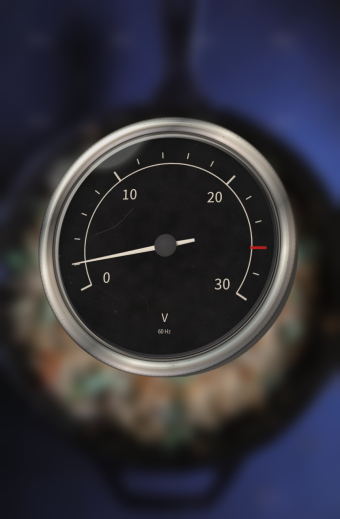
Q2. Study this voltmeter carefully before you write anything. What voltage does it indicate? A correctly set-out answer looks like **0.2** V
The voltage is **2** V
